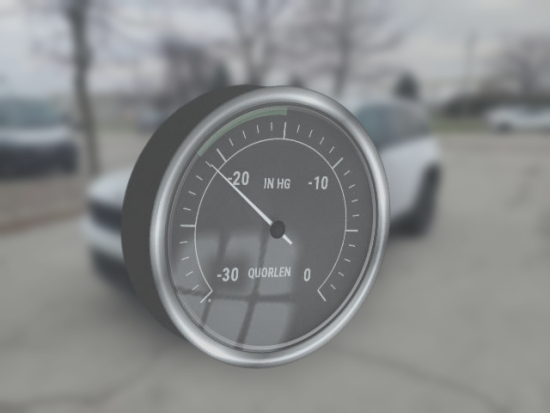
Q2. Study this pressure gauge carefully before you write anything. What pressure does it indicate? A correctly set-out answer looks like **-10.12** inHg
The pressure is **-21** inHg
